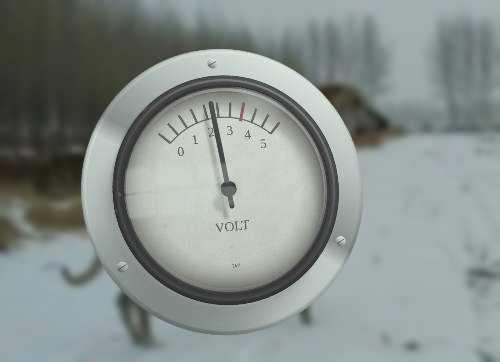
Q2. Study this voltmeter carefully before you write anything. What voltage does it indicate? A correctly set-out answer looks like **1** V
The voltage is **2.25** V
